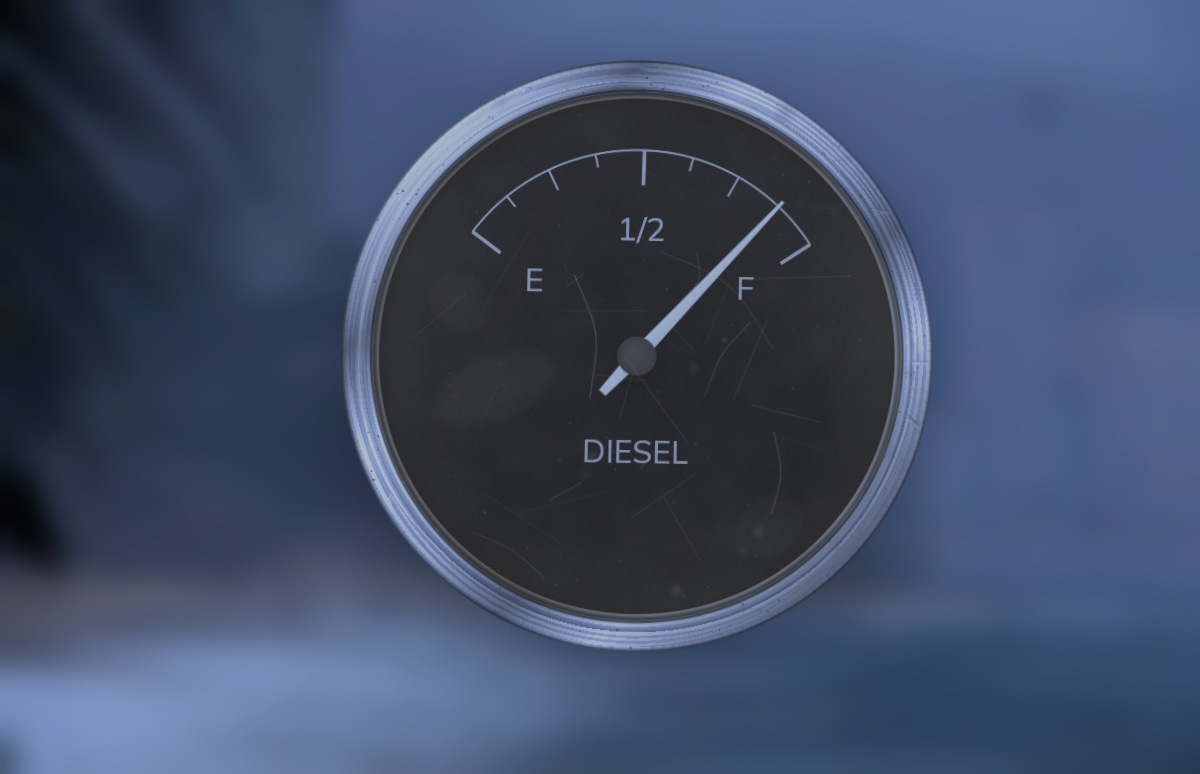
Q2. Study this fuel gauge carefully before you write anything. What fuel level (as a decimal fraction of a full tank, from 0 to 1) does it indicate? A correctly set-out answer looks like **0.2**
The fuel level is **0.875**
